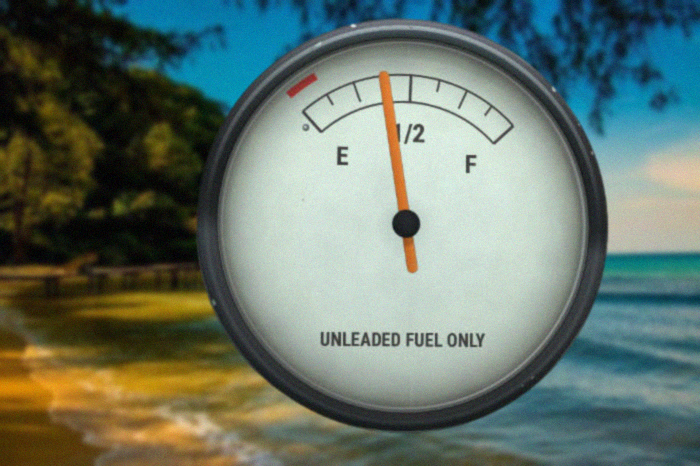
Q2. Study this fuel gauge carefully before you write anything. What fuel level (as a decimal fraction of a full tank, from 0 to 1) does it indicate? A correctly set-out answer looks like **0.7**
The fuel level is **0.375**
